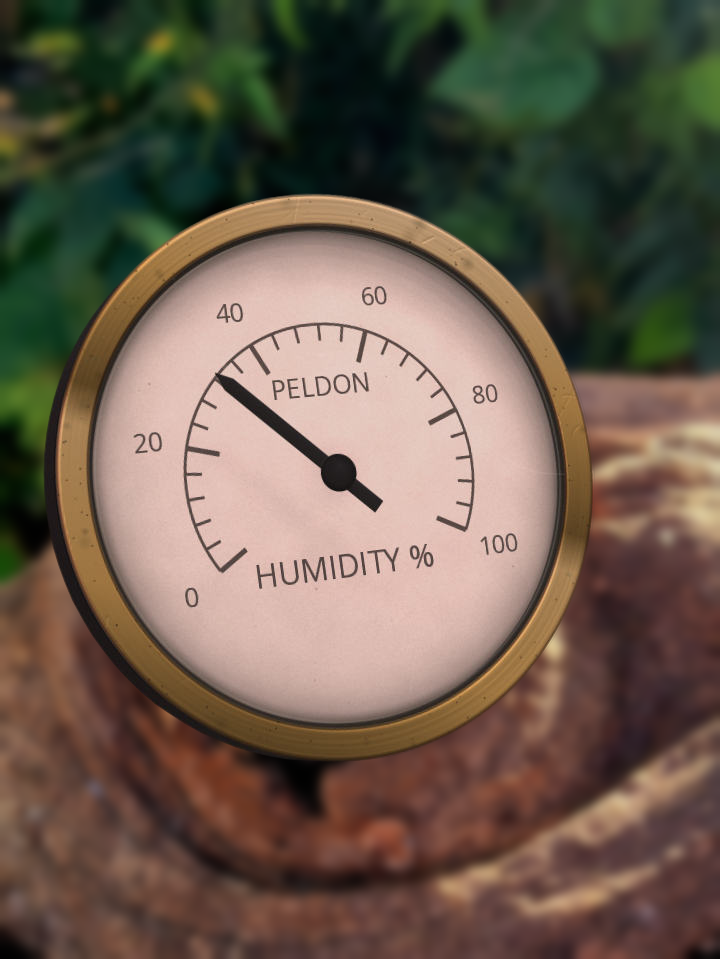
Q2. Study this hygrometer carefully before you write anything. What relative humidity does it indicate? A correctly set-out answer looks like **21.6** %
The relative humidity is **32** %
